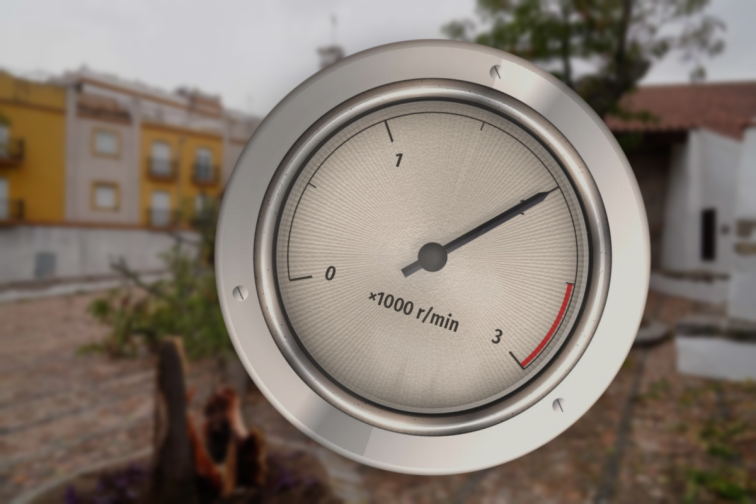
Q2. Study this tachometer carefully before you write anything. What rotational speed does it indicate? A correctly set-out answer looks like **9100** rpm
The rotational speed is **2000** rpm
